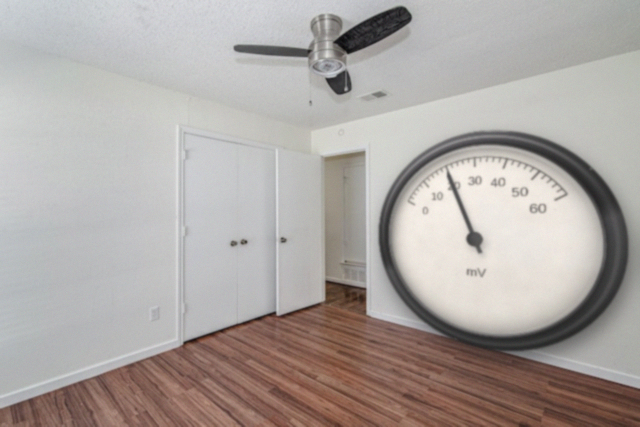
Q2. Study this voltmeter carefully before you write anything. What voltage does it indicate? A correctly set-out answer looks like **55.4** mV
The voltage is **20** mV
